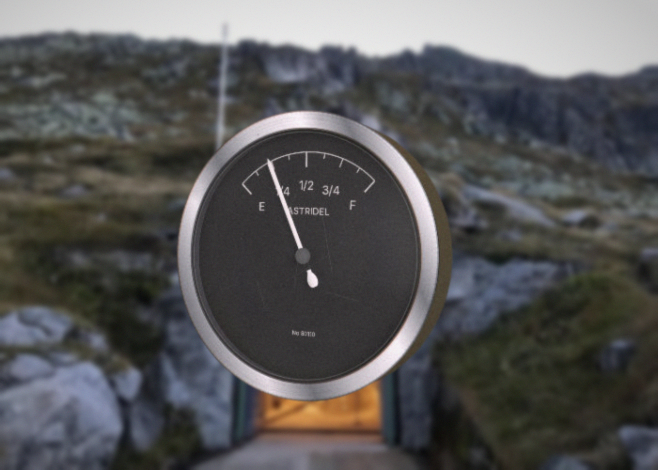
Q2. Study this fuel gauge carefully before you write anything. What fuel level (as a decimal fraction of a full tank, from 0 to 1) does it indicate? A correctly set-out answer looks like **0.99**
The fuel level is **0.25**
